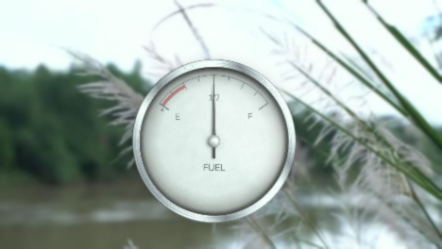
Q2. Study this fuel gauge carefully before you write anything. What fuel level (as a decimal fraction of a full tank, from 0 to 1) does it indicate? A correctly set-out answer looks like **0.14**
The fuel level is **0.5**
